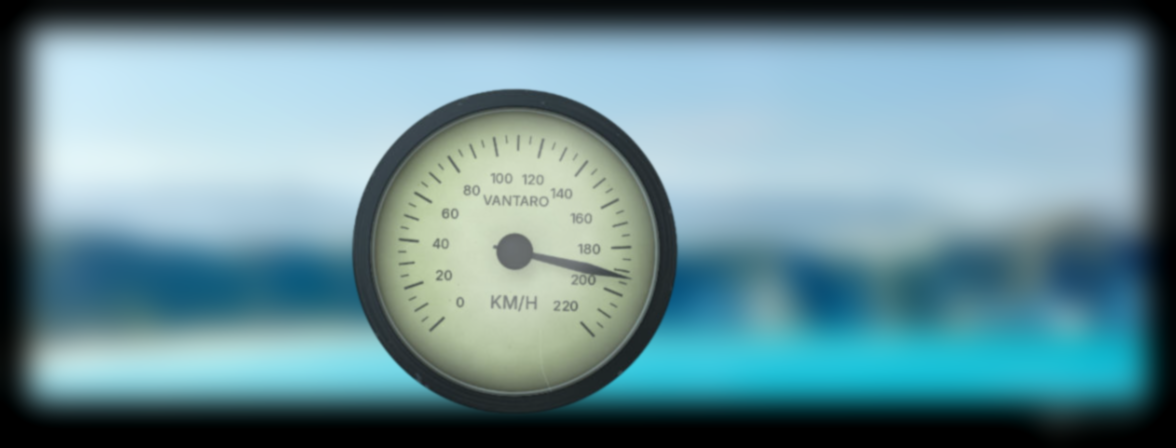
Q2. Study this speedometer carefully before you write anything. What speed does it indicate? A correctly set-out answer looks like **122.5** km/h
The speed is **192.5** km/h
